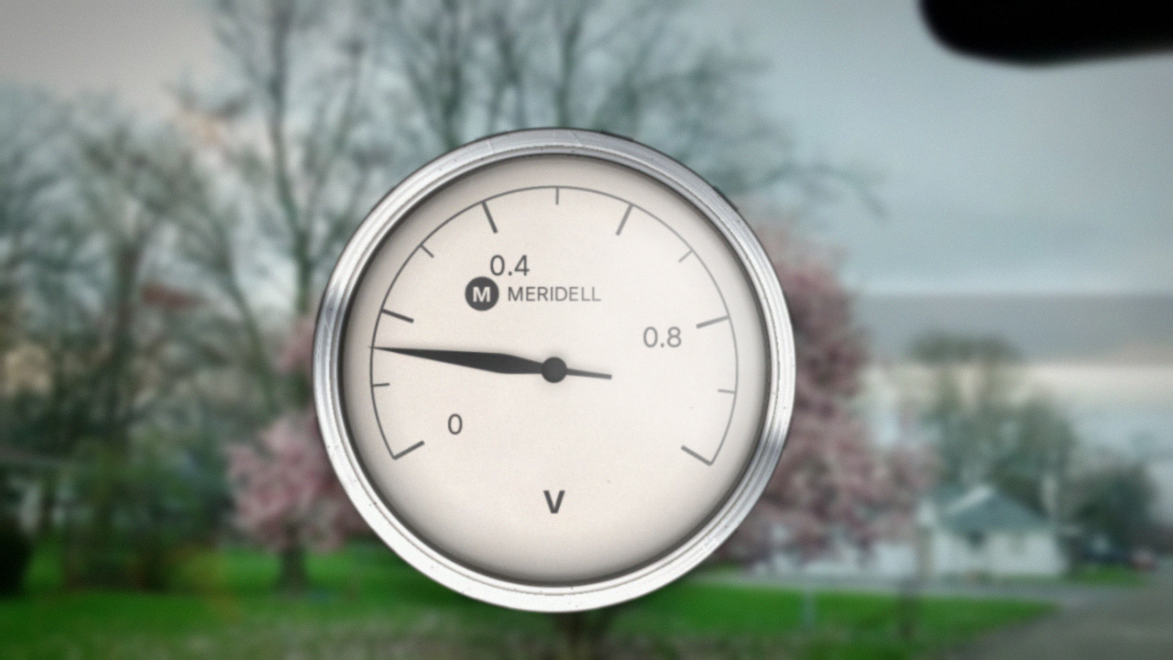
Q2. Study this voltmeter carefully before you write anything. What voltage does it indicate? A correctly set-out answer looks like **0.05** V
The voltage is **0.15** V
